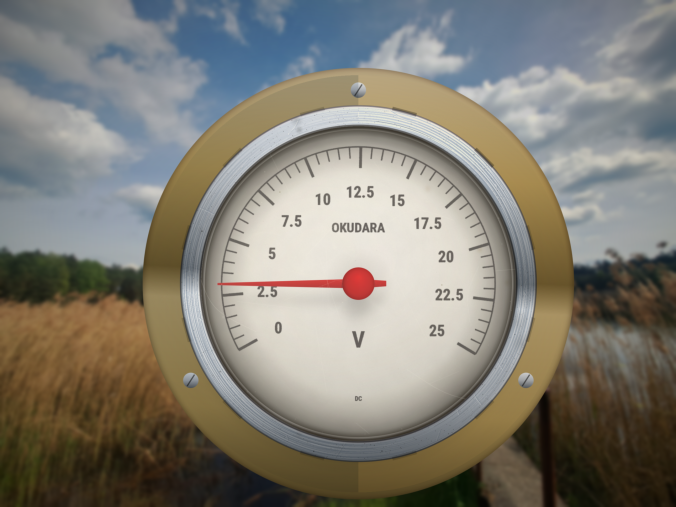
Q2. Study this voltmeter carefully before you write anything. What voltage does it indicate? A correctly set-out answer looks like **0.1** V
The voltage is **3** V
